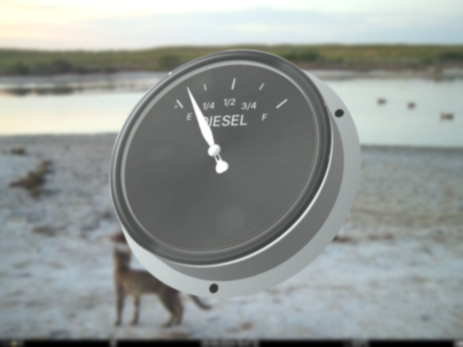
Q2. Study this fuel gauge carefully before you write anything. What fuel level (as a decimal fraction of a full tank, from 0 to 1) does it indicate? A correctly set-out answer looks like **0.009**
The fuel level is **0.125**
